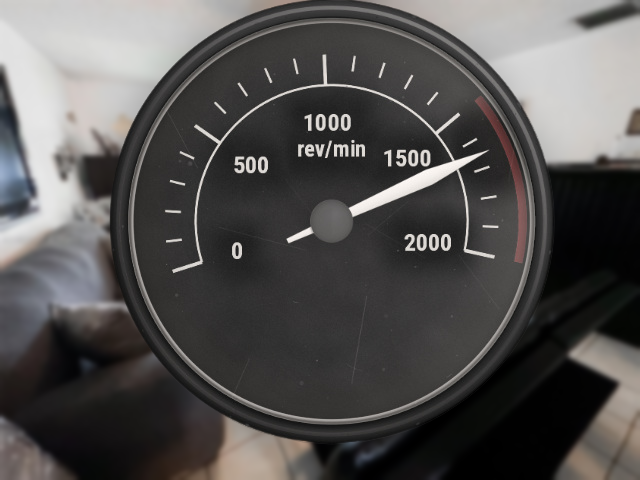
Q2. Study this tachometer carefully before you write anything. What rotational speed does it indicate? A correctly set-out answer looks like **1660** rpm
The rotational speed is **1650** rpm
